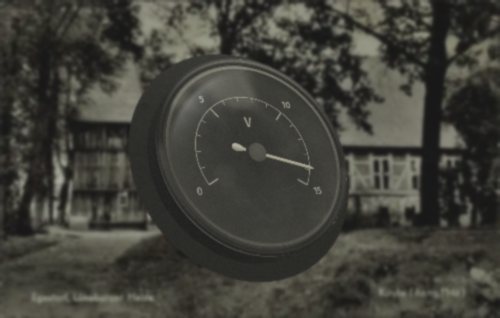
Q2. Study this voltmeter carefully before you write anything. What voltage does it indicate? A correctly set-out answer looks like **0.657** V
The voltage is **14** V
